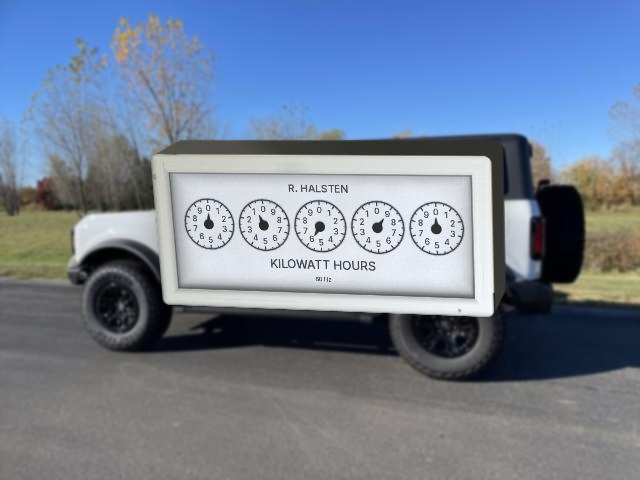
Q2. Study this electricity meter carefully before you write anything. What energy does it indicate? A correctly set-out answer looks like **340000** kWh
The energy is **590** kWh
